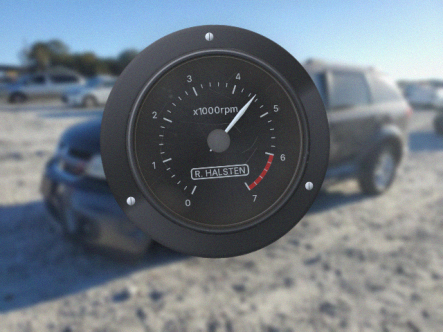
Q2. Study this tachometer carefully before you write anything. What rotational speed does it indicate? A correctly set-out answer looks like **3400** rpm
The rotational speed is **4500** rpm
